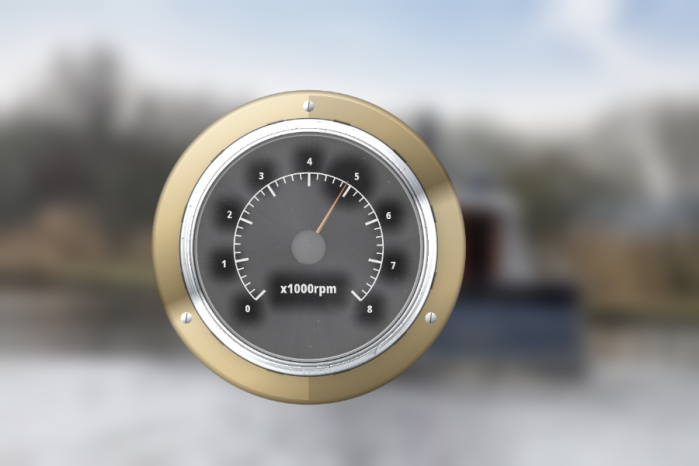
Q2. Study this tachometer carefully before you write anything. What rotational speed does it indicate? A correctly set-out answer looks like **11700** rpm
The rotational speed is **4900** rpm
